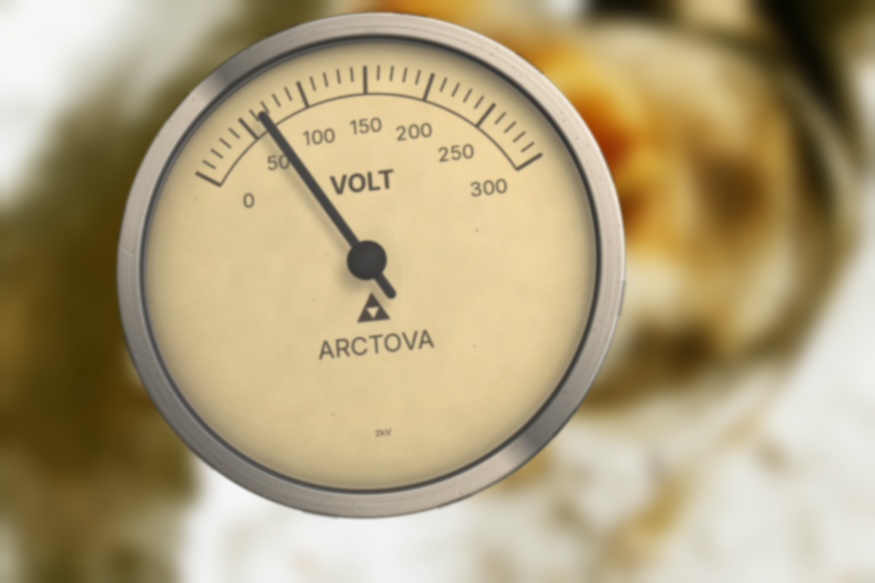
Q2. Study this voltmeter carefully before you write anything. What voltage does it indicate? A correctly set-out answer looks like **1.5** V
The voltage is **65** V
